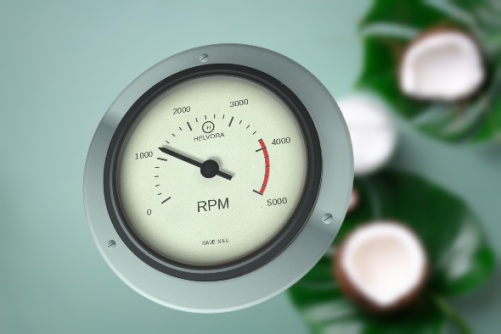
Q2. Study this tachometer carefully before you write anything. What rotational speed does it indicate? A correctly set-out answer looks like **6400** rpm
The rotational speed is **1200** rpm
